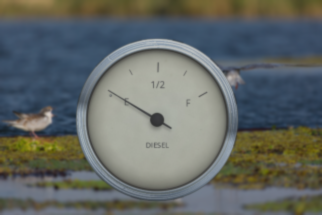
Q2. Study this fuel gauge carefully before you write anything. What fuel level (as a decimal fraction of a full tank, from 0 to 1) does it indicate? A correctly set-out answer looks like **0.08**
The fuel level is **0**
